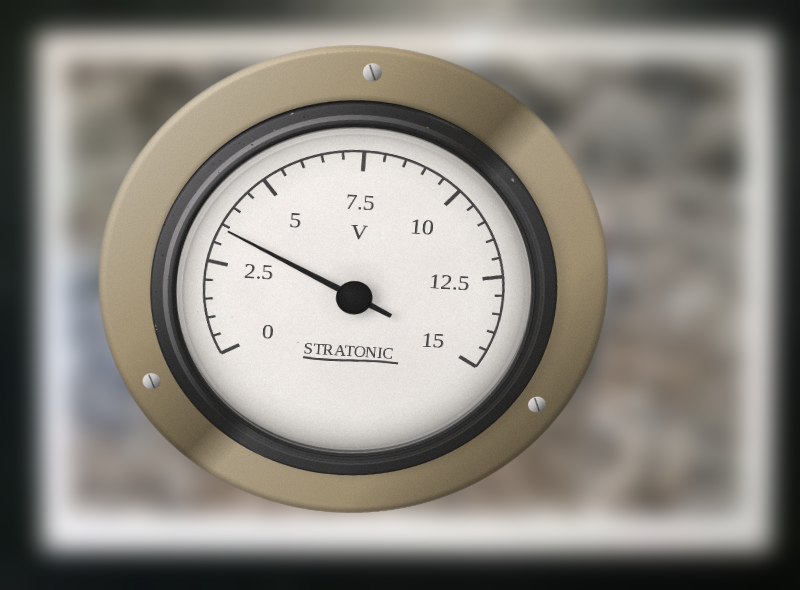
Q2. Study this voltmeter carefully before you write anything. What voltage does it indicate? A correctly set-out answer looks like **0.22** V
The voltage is **3.5** V
